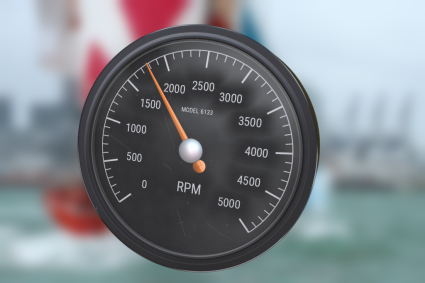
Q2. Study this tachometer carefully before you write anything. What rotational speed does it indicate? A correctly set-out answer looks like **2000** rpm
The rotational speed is **1800** rpm
